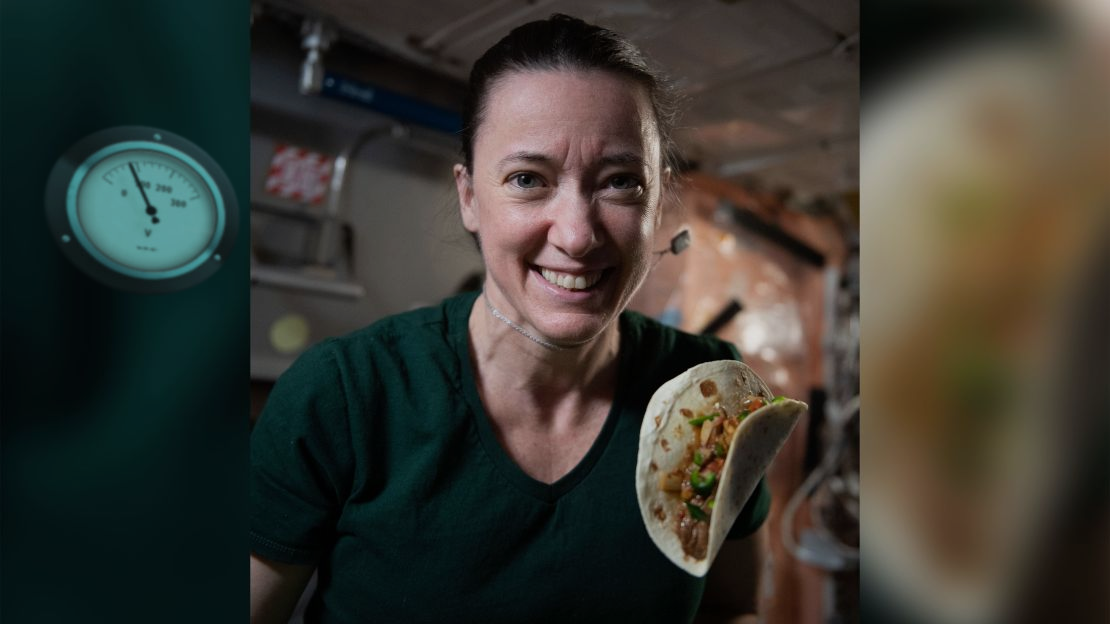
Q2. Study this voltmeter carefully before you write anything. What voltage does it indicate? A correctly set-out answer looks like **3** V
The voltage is **80** V
